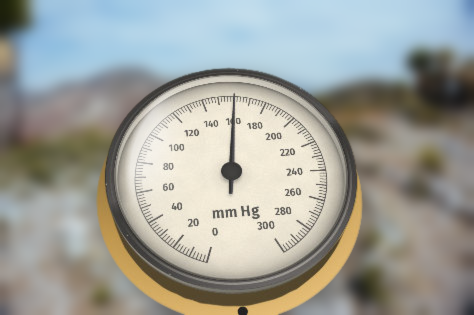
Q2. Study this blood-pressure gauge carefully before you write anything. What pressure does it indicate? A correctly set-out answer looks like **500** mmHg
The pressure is **160** mmHg
